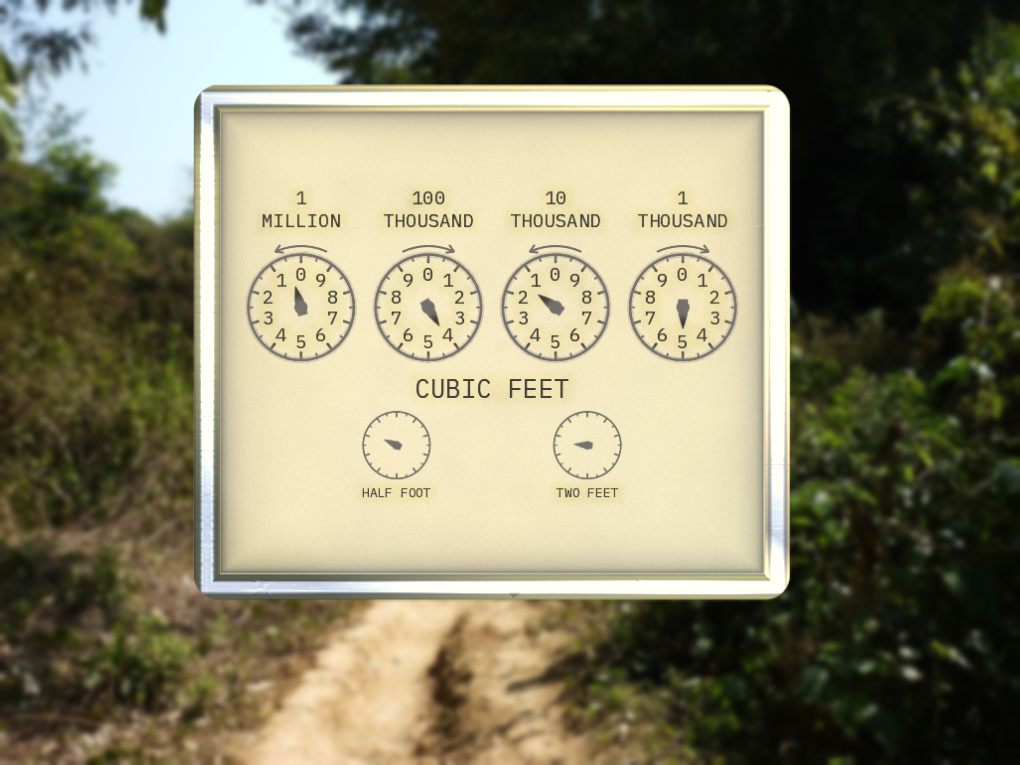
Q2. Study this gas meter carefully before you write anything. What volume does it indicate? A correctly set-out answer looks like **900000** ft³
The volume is **41500** ft³
